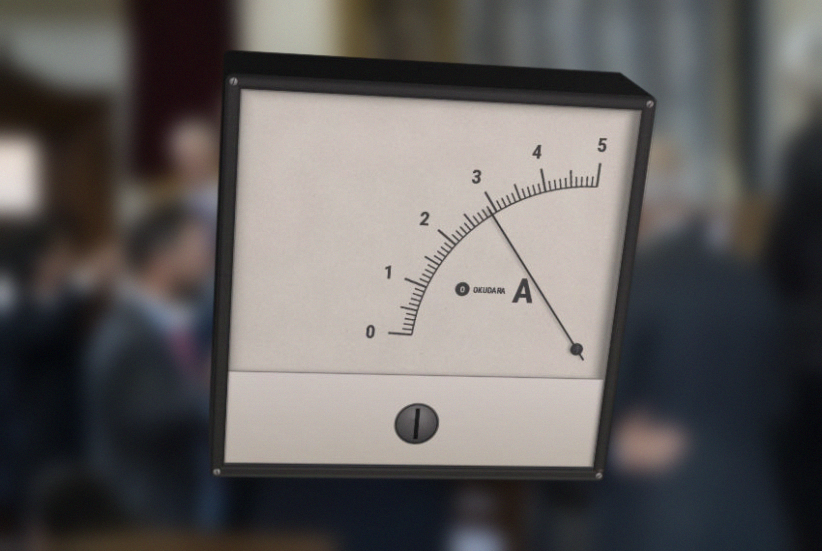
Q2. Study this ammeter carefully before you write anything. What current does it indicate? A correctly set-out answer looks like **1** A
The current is **2.9** A
